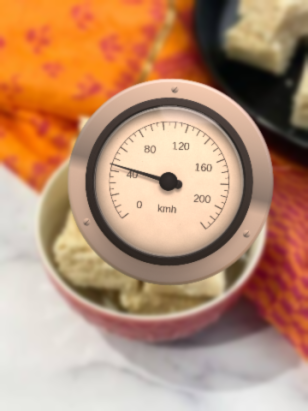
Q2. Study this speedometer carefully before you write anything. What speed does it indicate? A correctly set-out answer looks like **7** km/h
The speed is **45** km/h
